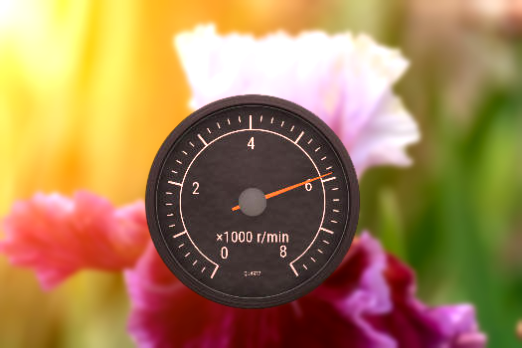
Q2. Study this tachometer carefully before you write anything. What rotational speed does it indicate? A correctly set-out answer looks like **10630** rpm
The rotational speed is **5900** rpm
